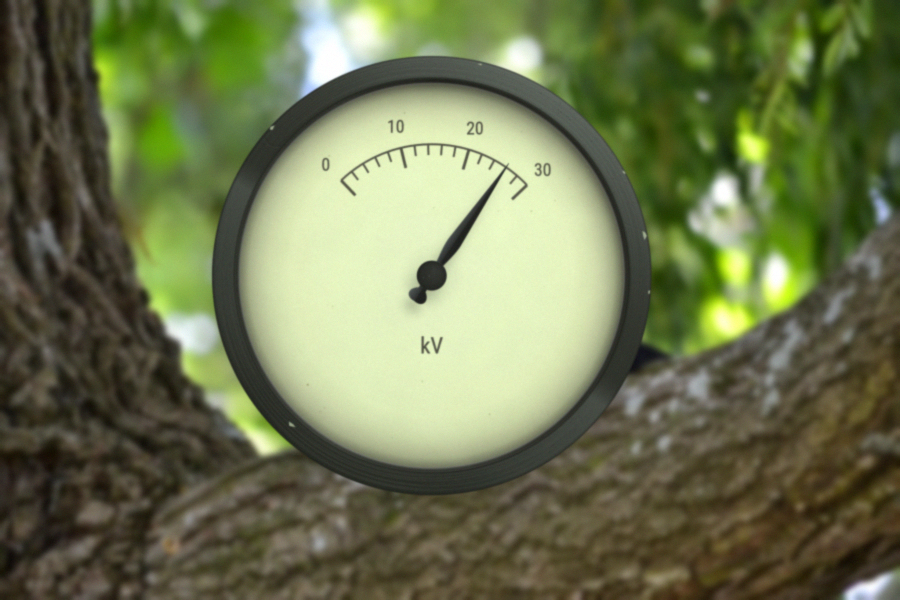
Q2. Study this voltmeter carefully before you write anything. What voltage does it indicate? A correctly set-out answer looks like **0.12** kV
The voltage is **26** kV
